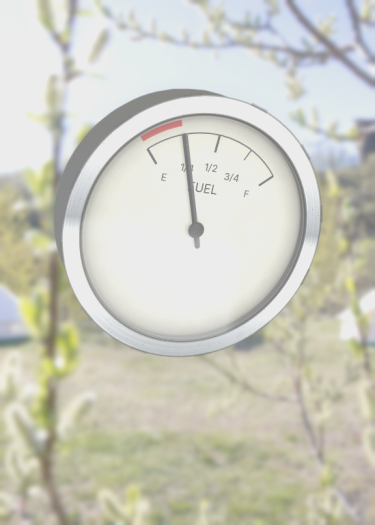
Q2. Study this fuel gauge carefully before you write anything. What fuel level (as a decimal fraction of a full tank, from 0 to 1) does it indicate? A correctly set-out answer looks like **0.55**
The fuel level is **0.25**
